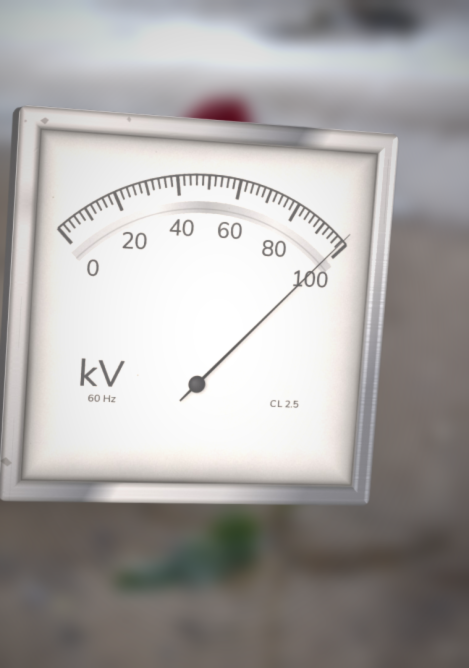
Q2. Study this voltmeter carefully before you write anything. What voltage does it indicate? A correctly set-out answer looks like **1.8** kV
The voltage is **98** kV
